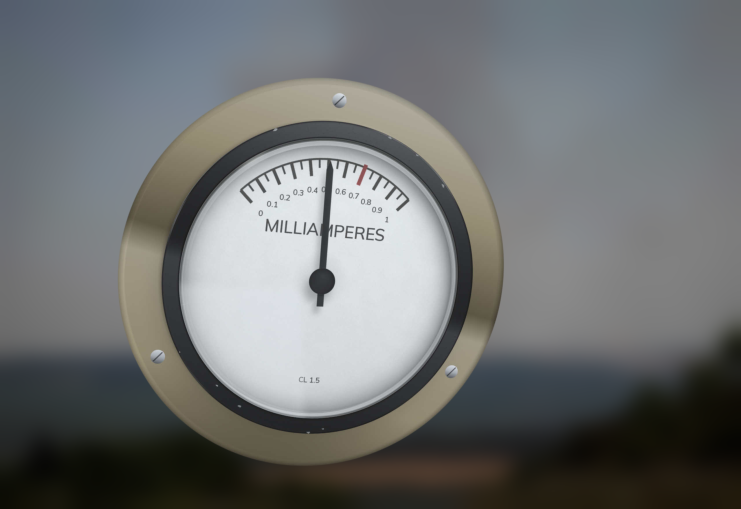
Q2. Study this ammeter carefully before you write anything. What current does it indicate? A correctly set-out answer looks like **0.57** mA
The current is **0.5** mA
